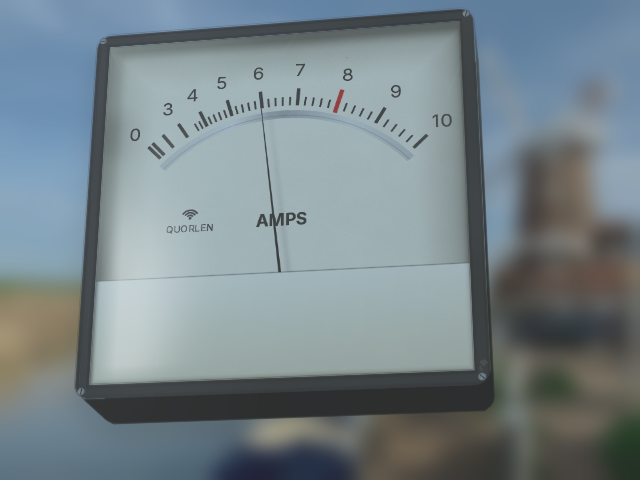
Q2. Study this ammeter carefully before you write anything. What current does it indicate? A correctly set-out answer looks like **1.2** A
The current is **6** A
